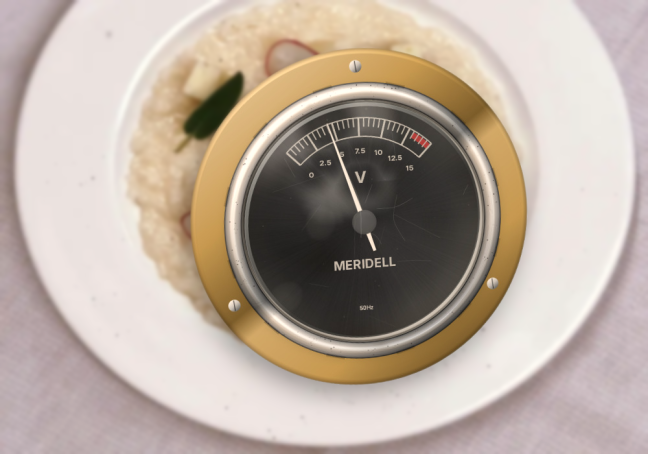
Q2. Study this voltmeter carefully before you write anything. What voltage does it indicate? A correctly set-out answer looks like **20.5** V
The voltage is **4.5** V
